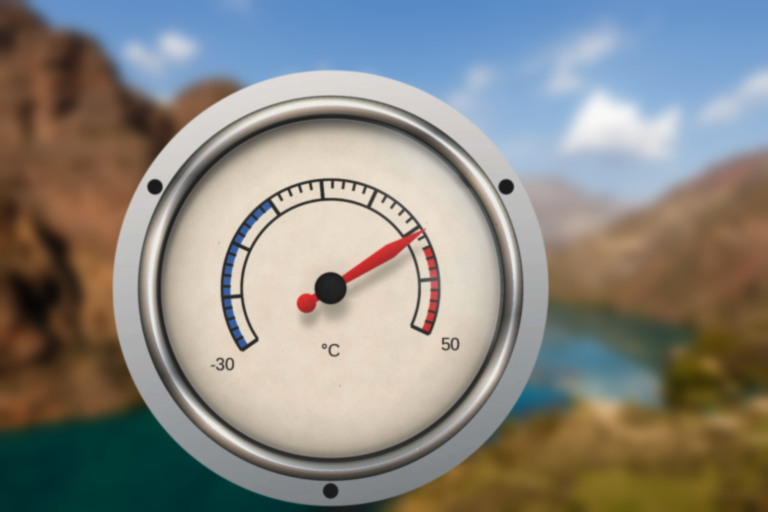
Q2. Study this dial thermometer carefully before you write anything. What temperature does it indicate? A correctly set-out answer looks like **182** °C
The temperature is **31** °C
